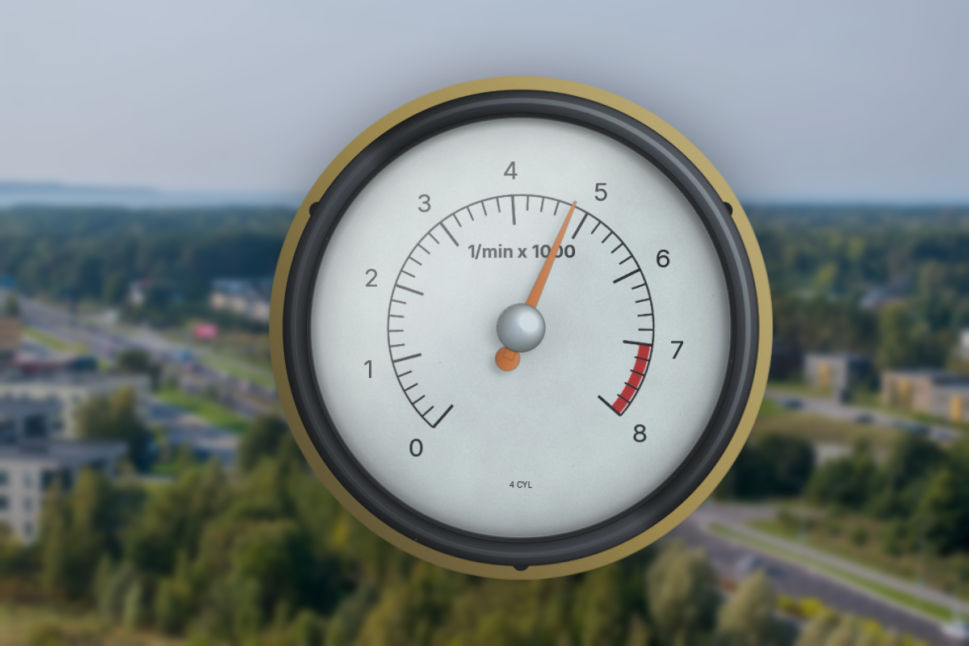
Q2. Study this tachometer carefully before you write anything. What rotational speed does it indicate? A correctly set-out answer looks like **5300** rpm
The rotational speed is **4800** rpm
